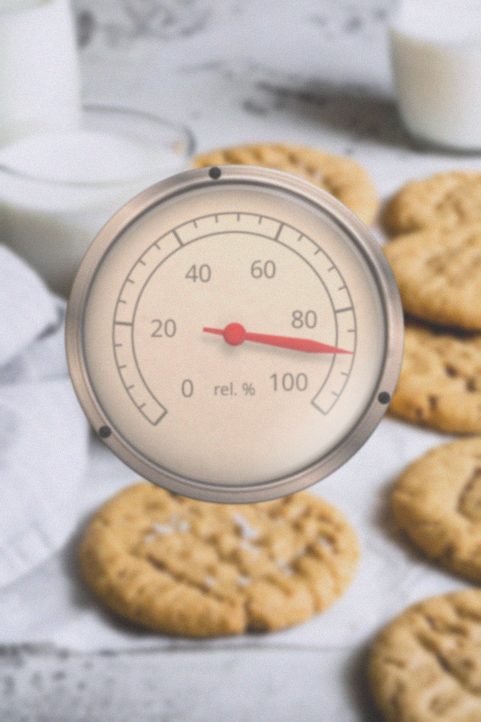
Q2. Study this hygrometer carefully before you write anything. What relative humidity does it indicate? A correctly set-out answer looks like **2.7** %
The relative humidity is **88** %
